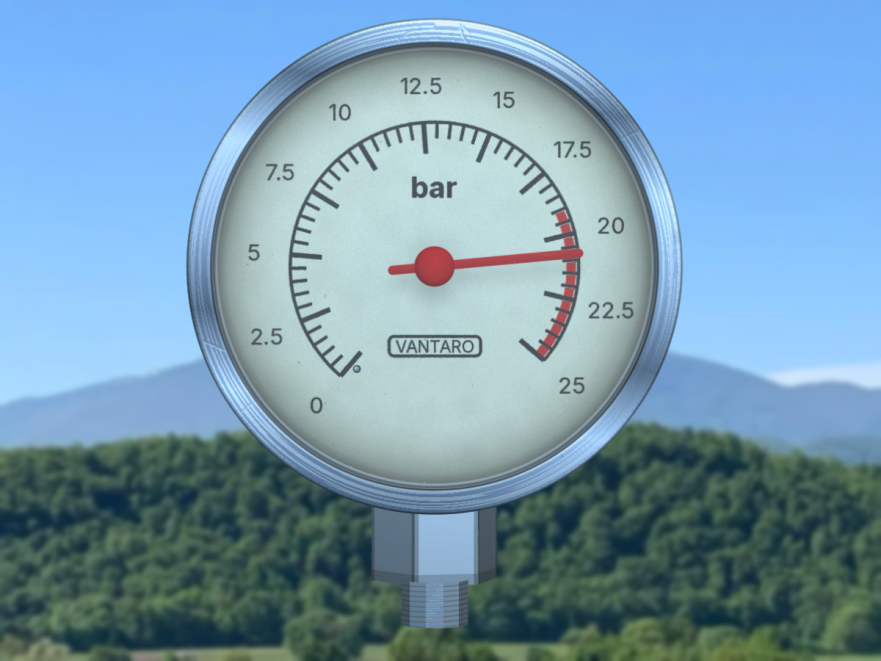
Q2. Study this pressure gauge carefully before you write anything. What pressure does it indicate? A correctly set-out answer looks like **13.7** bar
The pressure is **20.75** bar
